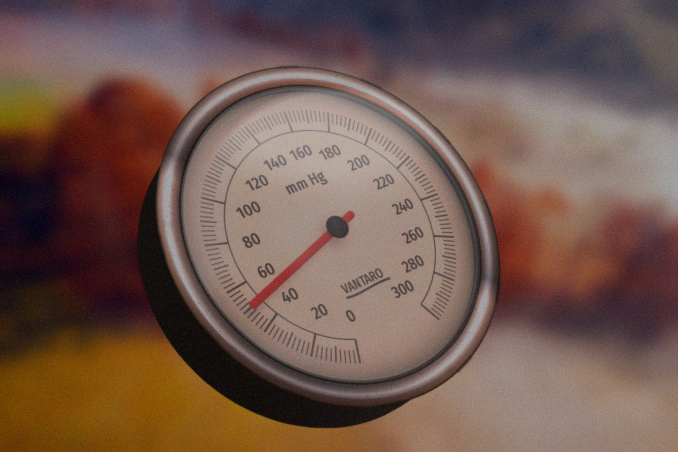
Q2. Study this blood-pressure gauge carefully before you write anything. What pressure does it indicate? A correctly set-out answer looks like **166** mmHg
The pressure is **50** mmHg
